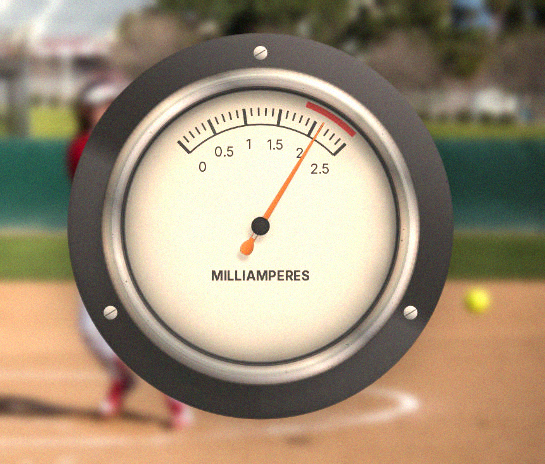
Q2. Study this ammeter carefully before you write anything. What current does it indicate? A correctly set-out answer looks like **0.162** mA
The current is **2.1** mA
